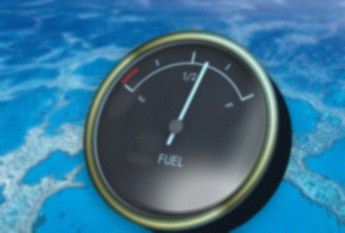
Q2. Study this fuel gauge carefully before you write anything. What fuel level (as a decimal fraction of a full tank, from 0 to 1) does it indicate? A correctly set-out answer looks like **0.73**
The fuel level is **0.625**
